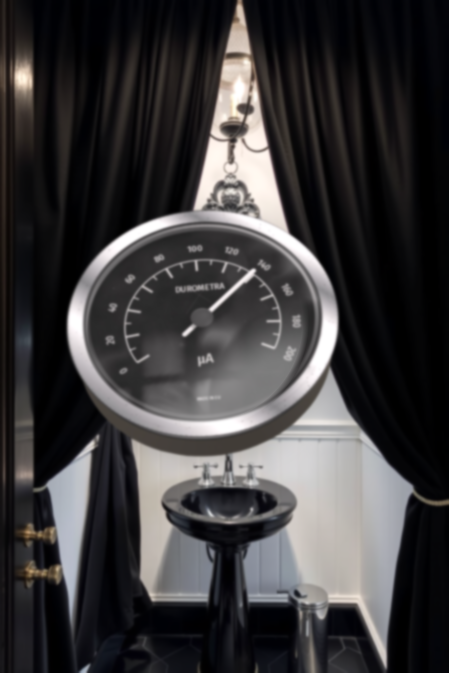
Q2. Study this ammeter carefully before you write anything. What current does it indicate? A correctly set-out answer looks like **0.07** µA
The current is **140** µA
